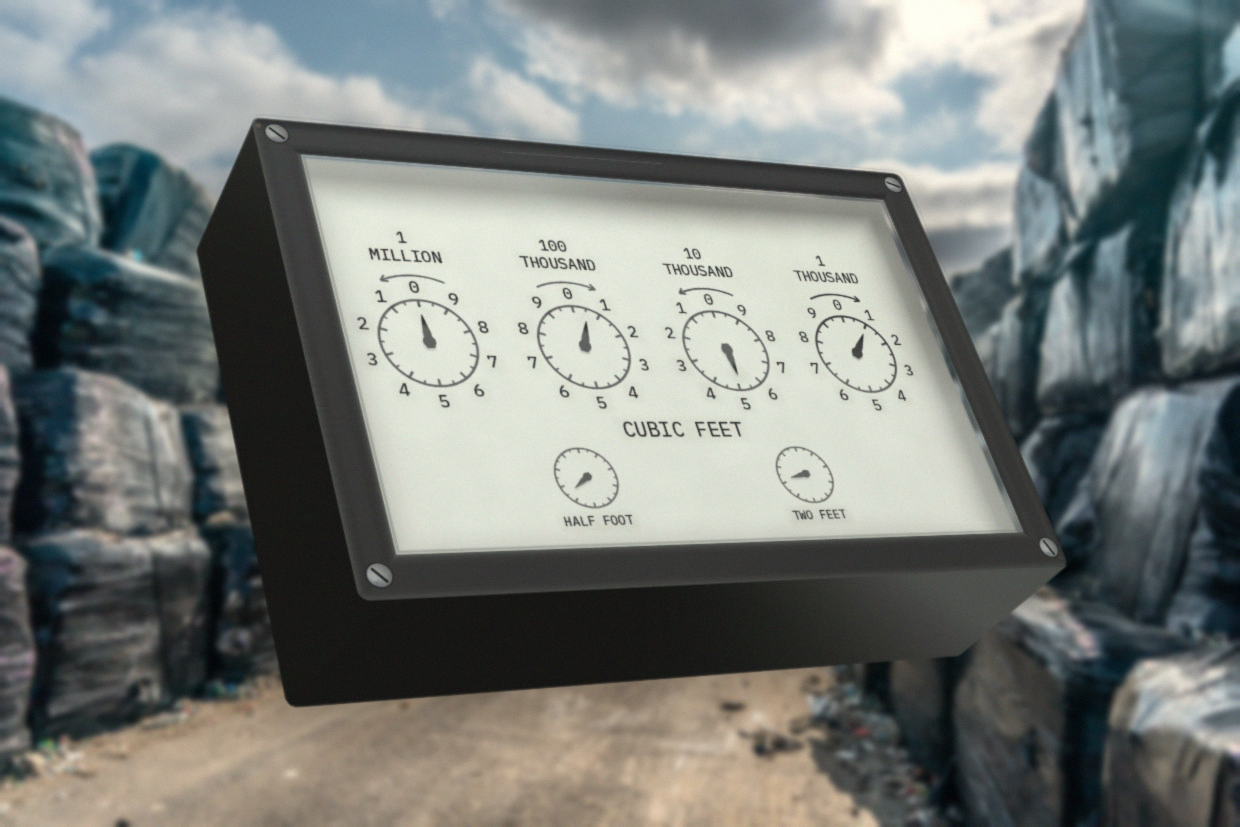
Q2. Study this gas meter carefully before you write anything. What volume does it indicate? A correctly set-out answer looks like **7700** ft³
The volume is **5100** ft³
